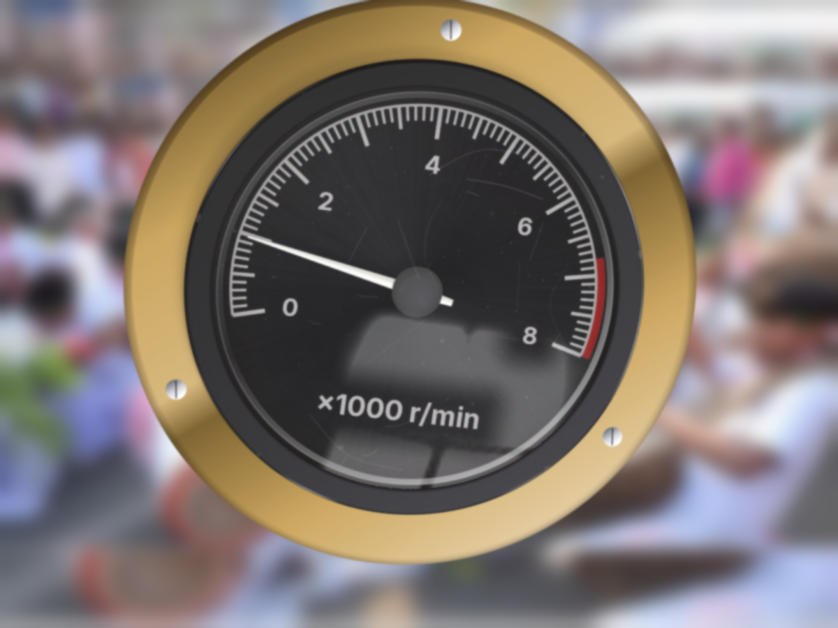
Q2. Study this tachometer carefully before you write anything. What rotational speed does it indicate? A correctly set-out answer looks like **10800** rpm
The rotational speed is **1000** rpm
